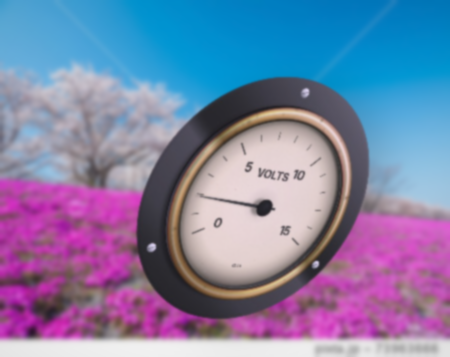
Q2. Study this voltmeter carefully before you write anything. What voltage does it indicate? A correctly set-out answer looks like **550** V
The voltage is **2** V
